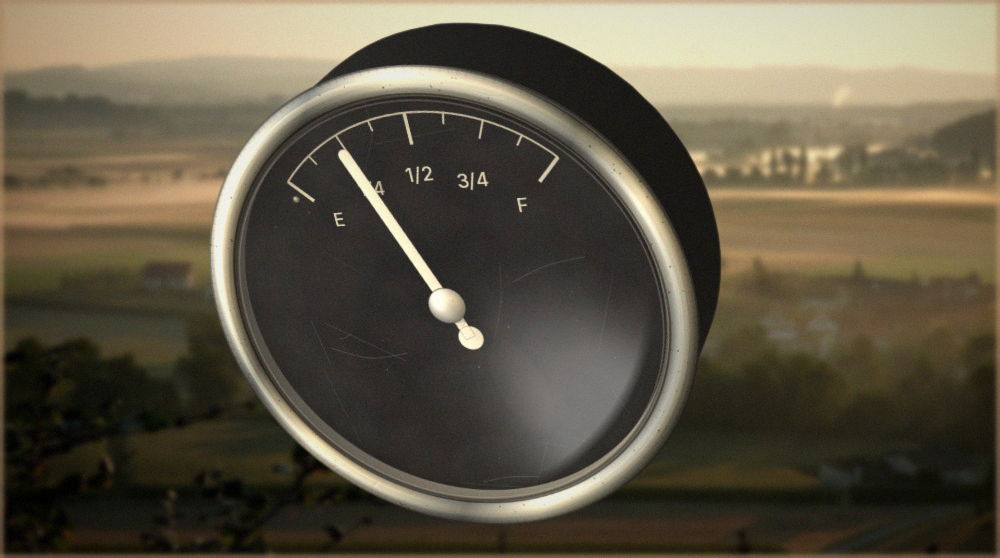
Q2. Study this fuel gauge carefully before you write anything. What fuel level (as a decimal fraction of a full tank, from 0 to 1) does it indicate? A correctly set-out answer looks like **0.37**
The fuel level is **0.25**
